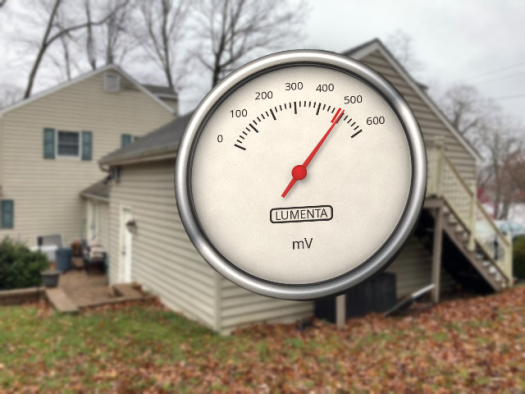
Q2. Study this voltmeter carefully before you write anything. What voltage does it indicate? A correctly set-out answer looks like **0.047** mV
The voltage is **500** mV
